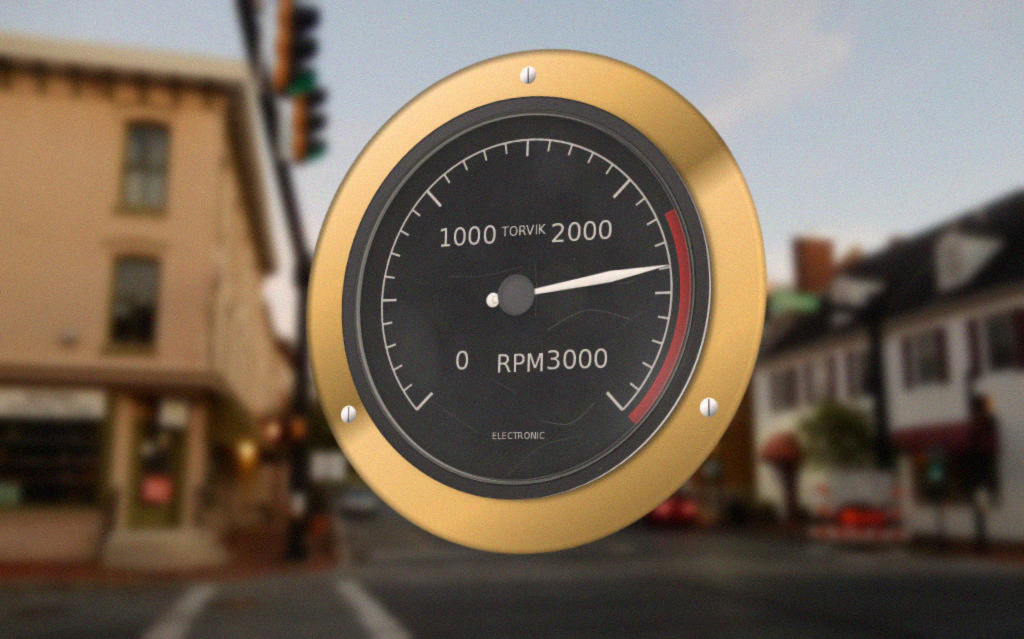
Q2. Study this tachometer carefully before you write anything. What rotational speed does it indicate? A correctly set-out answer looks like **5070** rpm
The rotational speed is **2400** rpm
